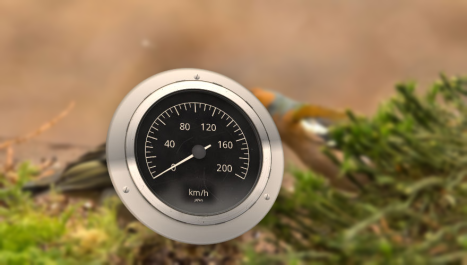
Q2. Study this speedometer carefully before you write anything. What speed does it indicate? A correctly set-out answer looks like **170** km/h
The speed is **0** km/h
